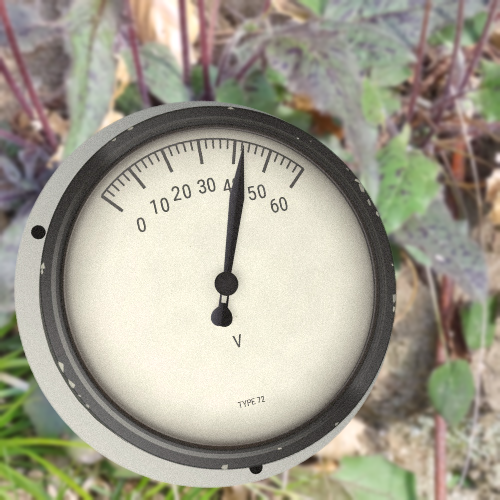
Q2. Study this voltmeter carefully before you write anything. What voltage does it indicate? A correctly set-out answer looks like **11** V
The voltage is **42** V
